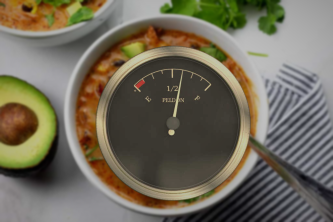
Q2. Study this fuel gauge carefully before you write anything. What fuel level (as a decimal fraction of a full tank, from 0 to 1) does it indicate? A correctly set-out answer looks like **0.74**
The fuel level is **0.625**
